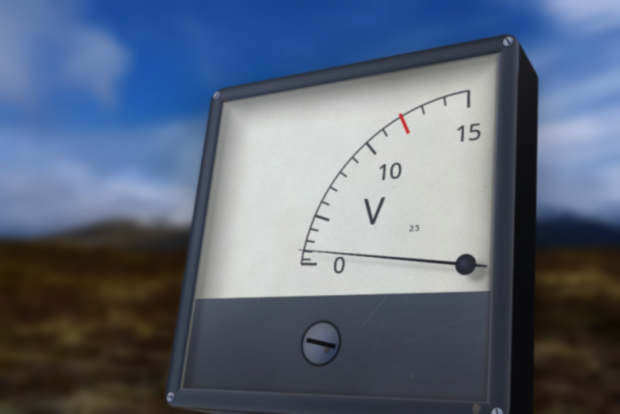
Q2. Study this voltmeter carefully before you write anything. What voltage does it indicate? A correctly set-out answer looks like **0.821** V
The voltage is **2** V
